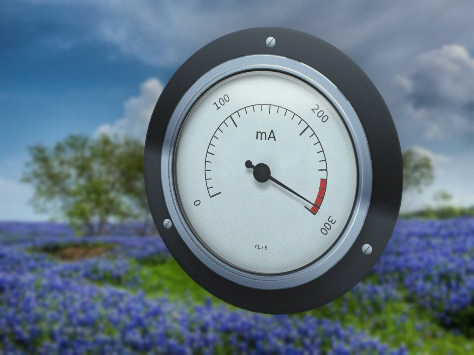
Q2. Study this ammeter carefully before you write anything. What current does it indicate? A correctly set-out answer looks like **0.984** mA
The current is **290** mA
